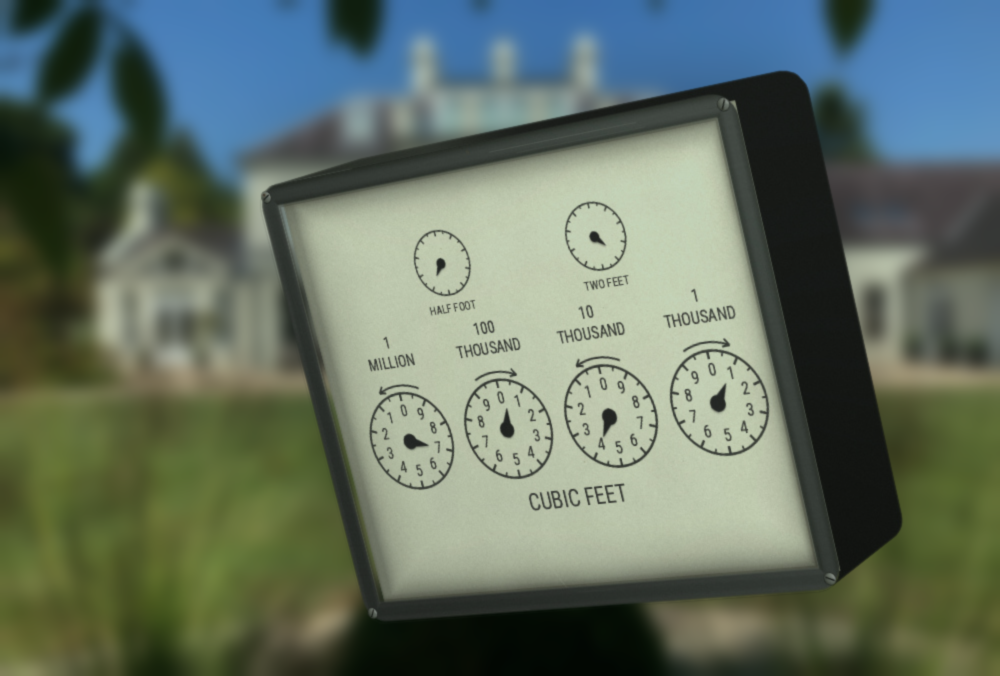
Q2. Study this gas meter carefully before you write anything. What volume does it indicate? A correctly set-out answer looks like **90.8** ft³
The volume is **704100** ft³
